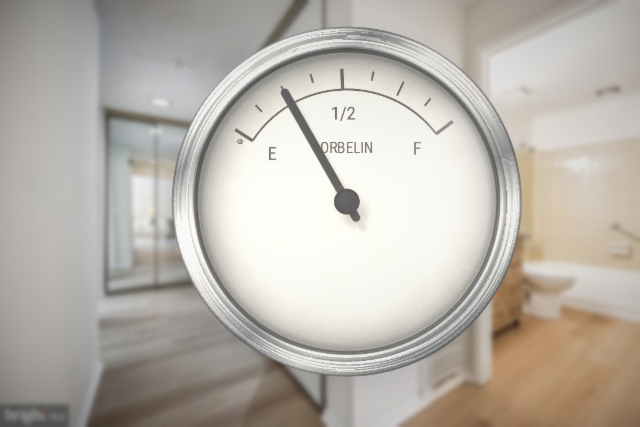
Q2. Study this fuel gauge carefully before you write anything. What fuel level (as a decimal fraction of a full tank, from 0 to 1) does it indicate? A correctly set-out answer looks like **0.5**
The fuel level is **0.25**
